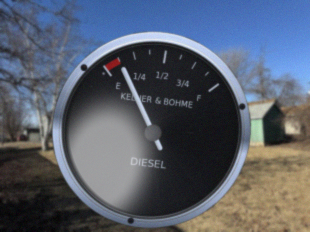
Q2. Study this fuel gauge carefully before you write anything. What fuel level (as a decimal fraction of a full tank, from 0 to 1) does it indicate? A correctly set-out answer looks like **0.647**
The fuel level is **0.125**
